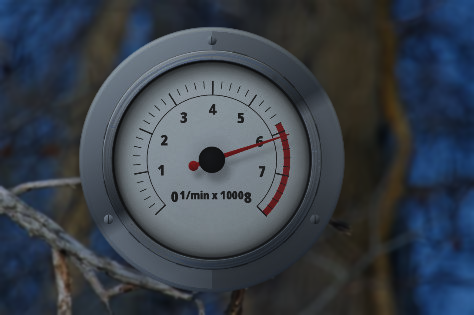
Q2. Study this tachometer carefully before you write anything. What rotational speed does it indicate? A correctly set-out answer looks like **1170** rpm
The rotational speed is **6100** rpm
